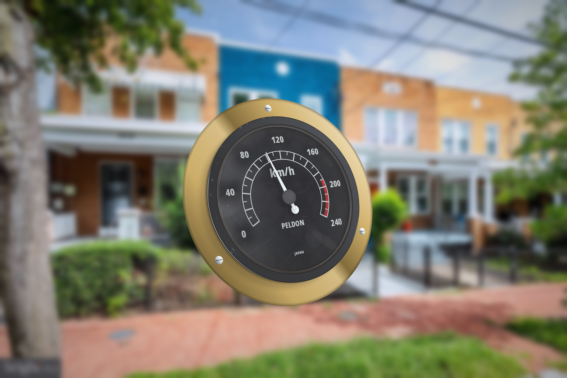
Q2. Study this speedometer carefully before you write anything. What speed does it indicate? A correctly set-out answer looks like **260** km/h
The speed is **100** km/h
